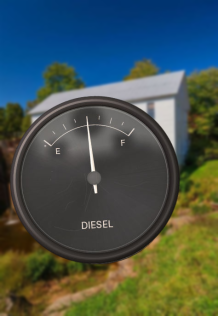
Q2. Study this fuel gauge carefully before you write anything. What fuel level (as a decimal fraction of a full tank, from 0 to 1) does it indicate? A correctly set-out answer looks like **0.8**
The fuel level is **0.5**
